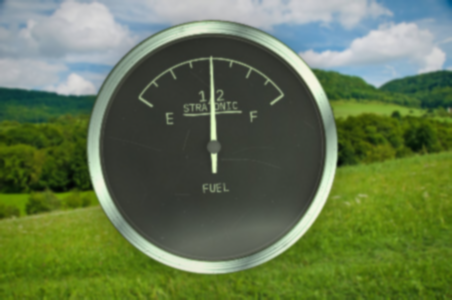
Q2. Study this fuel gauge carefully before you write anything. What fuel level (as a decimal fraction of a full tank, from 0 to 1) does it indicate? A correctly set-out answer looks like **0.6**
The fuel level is **0.5**
